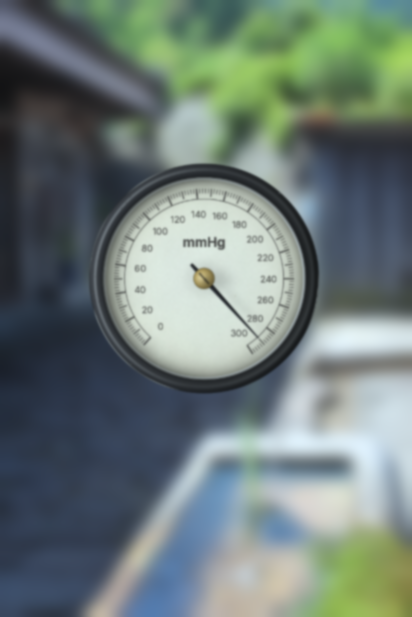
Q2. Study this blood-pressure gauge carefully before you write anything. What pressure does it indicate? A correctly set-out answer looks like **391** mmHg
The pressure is **290** mmHg
